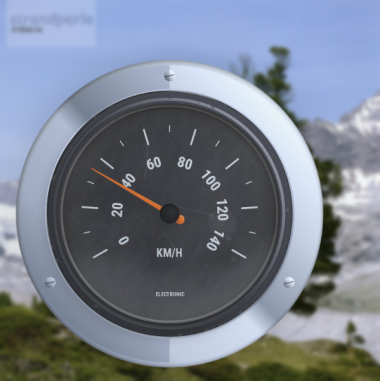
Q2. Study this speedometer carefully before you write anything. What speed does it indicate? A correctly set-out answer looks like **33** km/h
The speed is **35** km/h
